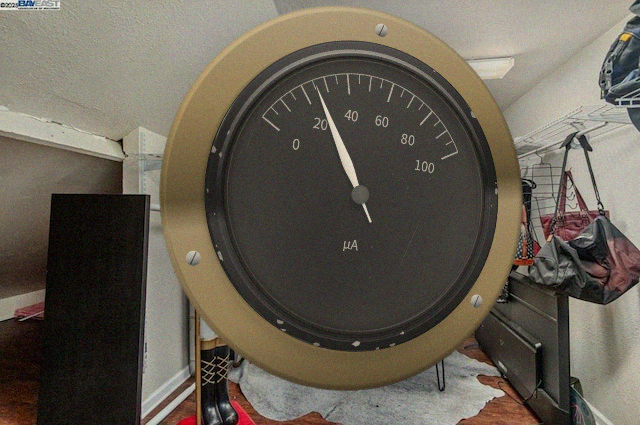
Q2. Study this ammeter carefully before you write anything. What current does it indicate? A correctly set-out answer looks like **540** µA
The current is **25** µA
